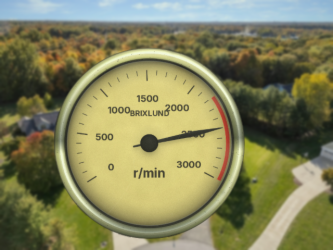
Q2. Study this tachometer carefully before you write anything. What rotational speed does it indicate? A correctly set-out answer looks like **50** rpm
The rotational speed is **2500** rpm
